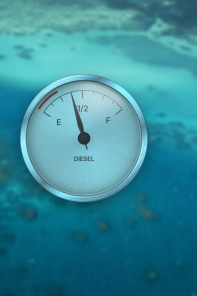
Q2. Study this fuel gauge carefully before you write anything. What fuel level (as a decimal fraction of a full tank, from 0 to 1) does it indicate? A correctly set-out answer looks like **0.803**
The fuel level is **0.375**
